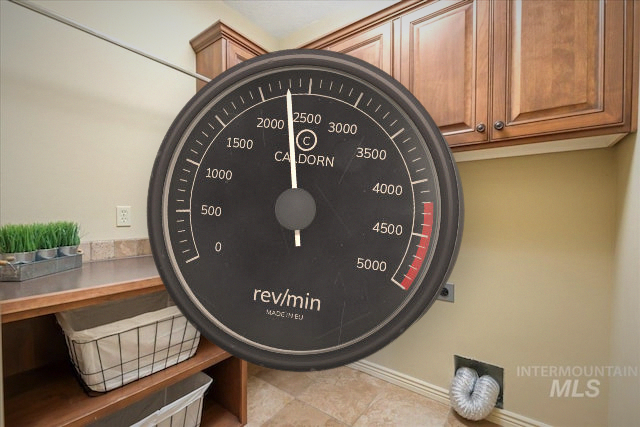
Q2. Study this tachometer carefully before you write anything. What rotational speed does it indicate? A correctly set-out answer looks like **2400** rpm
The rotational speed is **2300** rpm
